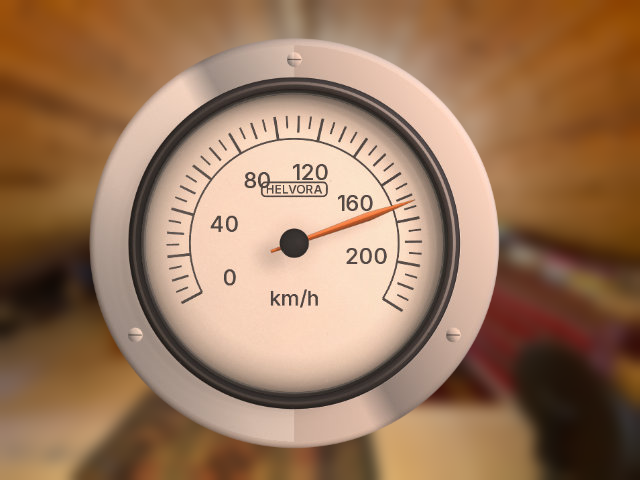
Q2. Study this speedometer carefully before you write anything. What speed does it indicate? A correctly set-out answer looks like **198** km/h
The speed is **172.5** km/h
